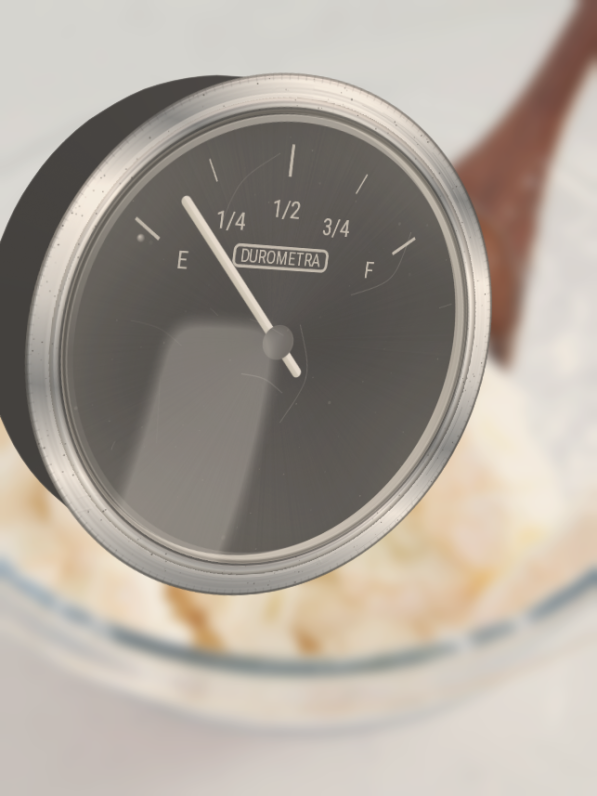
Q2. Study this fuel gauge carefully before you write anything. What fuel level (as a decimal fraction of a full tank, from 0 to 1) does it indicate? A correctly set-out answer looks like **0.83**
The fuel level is **0.125**
